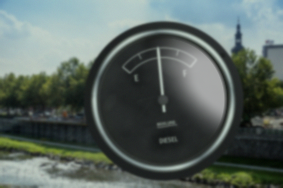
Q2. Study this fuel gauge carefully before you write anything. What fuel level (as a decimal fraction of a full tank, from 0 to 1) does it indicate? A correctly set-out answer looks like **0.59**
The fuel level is **0.5**
